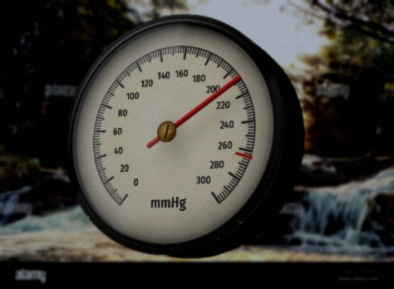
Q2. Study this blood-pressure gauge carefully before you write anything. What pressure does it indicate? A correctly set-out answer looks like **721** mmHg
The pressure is **210** mmHg
